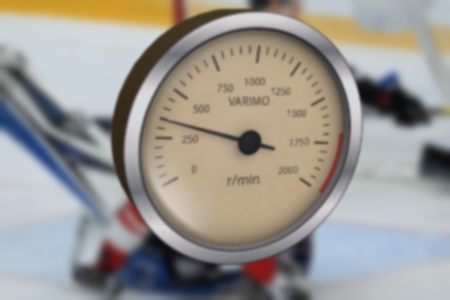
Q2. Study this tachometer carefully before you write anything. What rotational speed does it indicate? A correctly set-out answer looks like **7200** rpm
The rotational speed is **350** rpm
